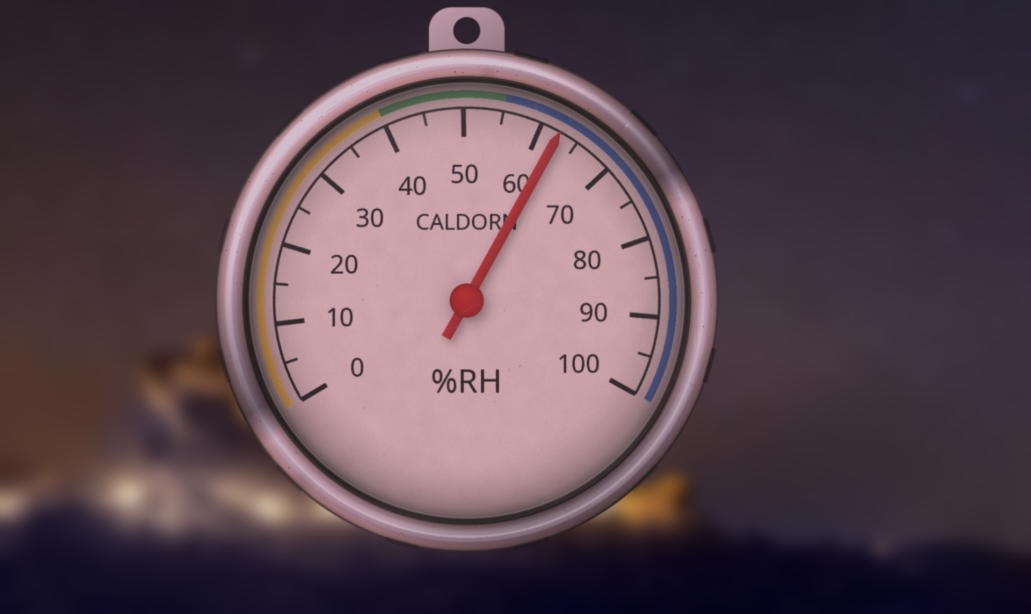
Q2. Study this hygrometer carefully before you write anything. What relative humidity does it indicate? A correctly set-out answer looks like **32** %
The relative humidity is **62.5** %
